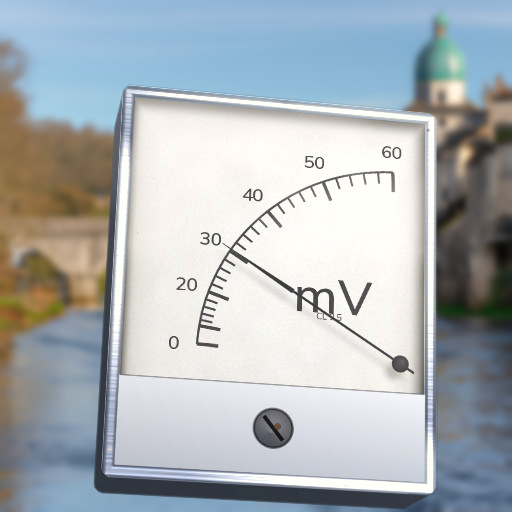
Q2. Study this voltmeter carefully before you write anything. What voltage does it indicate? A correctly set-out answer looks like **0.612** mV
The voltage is **30** mV
